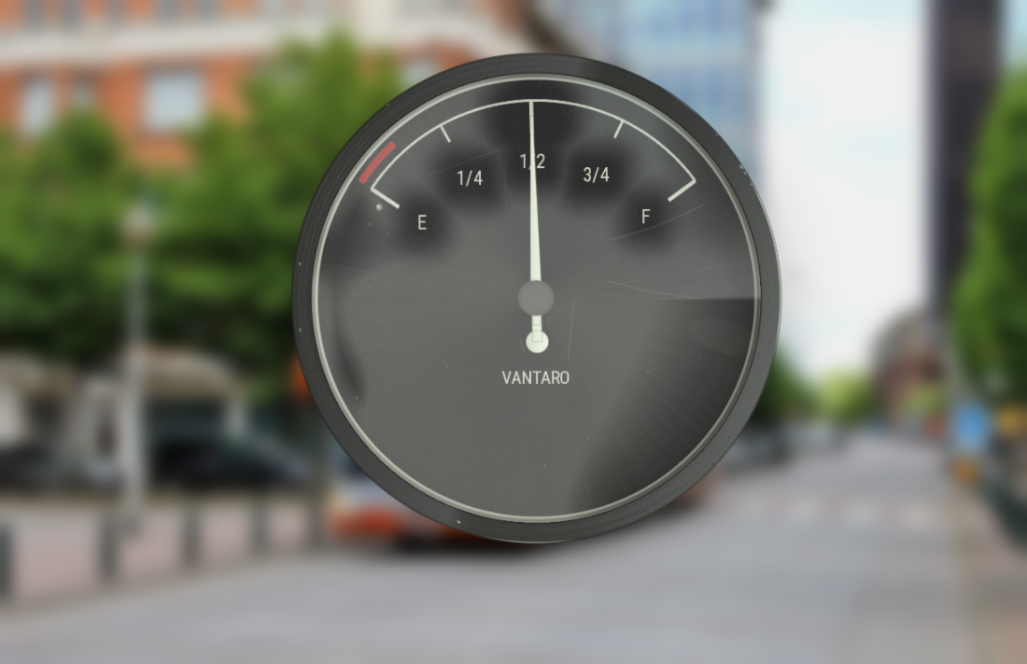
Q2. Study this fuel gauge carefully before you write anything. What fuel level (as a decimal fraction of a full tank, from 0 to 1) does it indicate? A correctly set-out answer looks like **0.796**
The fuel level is **0.5**
